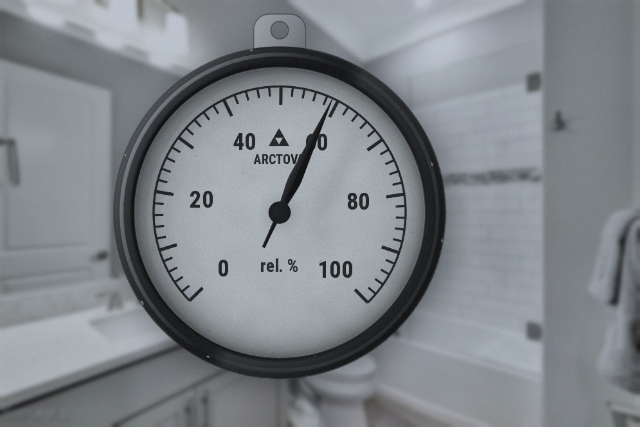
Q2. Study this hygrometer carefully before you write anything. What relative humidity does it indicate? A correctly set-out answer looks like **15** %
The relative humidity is **59** %
